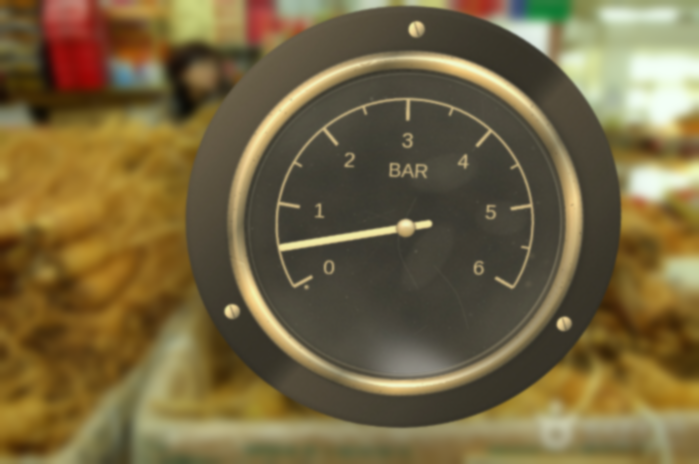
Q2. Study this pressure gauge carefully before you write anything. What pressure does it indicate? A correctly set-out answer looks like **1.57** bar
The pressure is **0.5** bar
